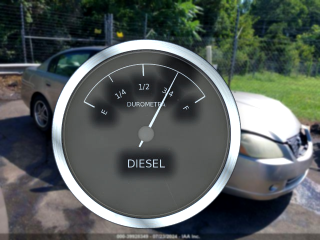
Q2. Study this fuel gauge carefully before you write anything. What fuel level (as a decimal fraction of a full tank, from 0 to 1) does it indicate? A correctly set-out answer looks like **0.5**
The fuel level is **0.75**
